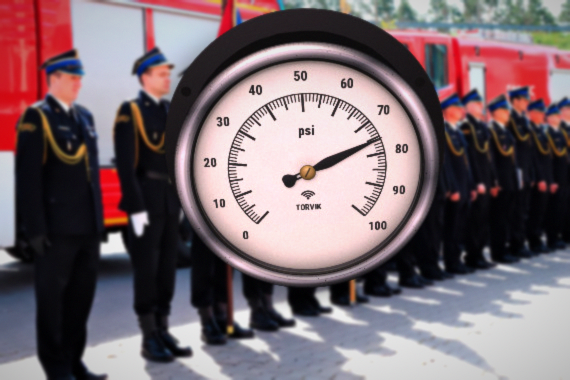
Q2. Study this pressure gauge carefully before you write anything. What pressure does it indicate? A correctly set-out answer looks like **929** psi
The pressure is **75** psi
